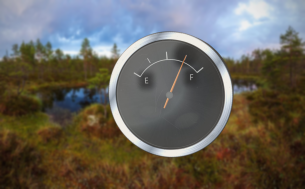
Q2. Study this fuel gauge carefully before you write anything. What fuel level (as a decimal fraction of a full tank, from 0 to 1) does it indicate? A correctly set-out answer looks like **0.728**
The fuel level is **0.75**
